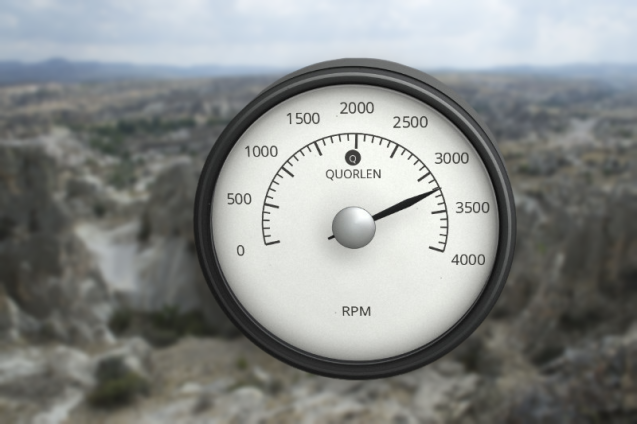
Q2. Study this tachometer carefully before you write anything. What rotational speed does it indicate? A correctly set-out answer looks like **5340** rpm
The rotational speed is **3200** rpm
